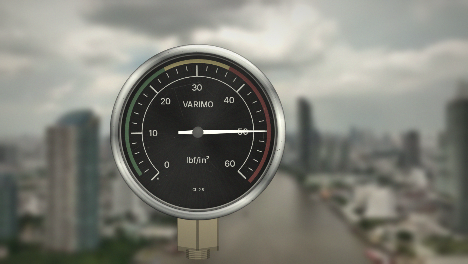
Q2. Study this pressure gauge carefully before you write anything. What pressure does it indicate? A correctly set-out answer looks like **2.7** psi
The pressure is **50** psi
